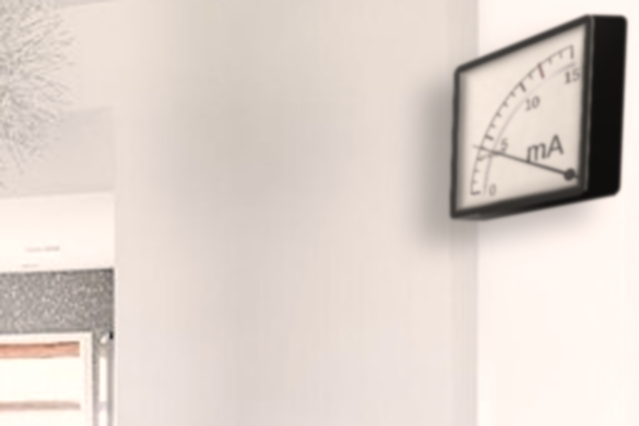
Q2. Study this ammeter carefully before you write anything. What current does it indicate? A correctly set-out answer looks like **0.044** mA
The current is **4** mA
